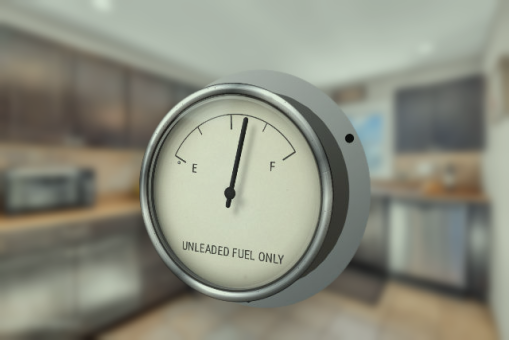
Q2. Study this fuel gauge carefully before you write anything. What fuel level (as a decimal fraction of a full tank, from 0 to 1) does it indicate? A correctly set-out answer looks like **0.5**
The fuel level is **0.625**
